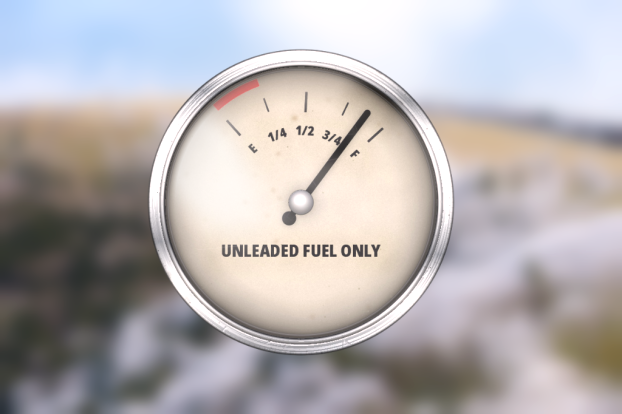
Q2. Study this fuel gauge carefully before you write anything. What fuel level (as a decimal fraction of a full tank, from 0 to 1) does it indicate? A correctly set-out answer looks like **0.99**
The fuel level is **0.875**
